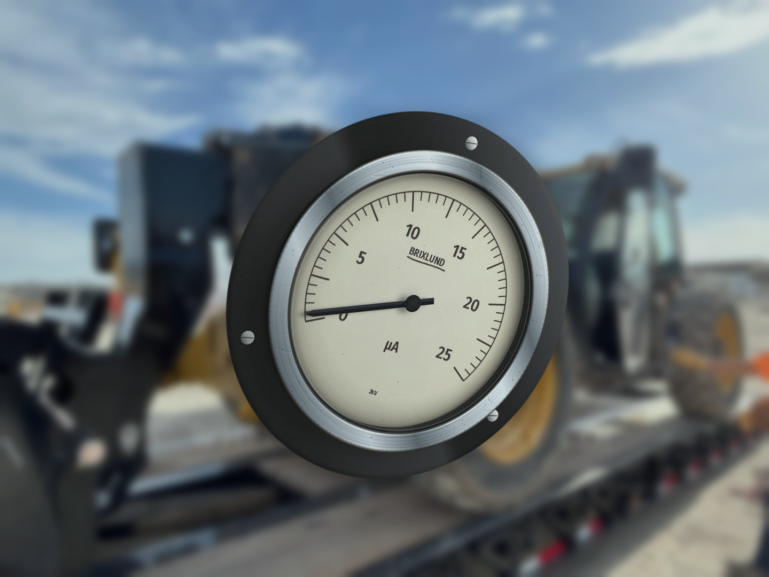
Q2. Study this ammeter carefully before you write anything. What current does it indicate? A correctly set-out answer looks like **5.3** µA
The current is **0.5** µA
